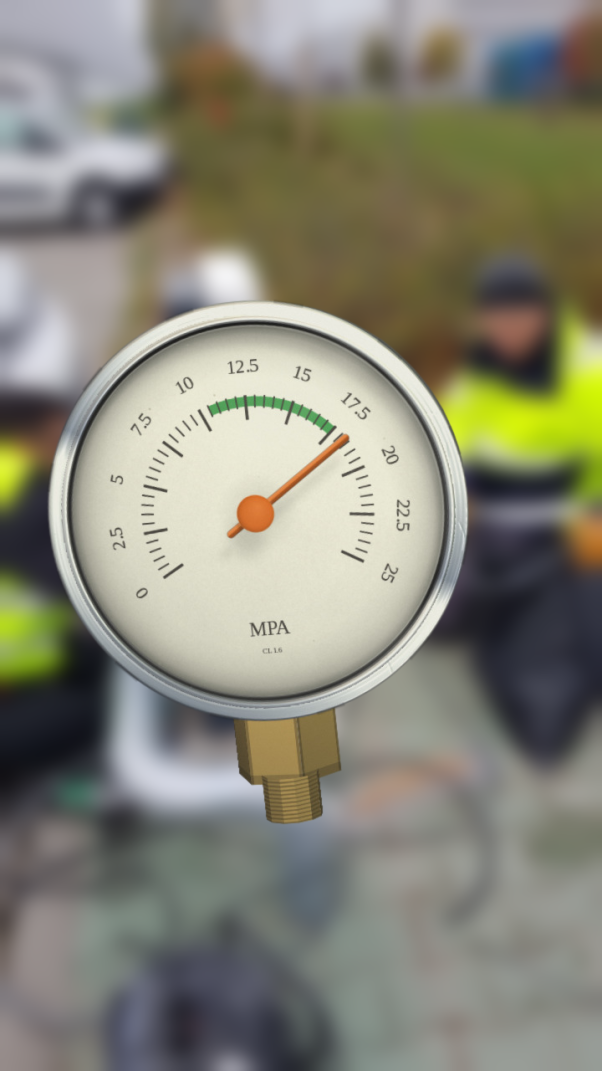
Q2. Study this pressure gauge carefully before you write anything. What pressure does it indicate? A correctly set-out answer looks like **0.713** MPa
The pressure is **18.25** MPa
